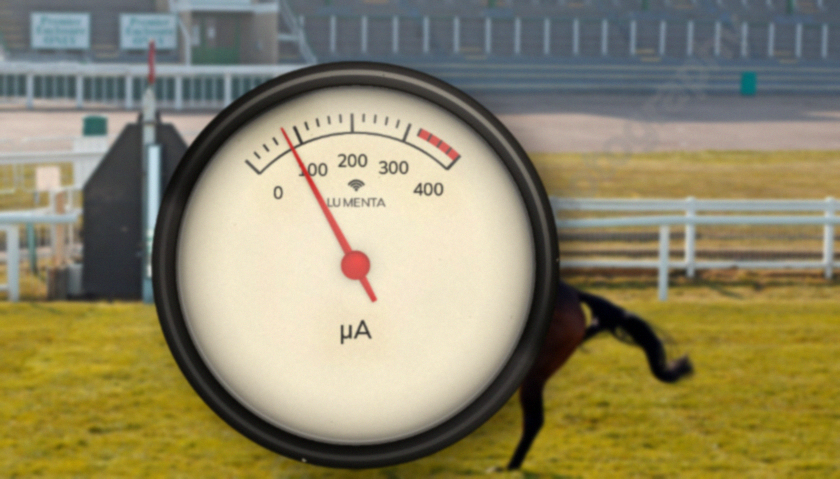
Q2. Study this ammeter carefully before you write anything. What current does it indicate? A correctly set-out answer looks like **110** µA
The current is **80** µA
